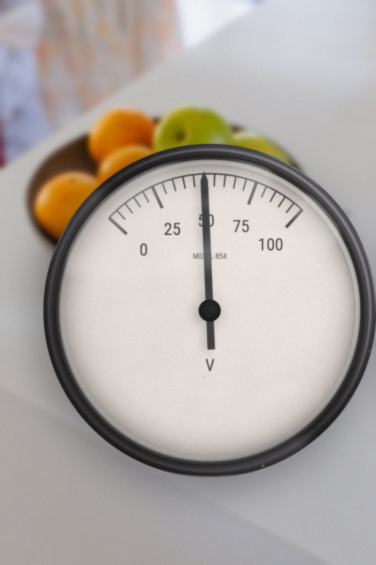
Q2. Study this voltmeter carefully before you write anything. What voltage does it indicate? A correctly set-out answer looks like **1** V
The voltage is **50** V
